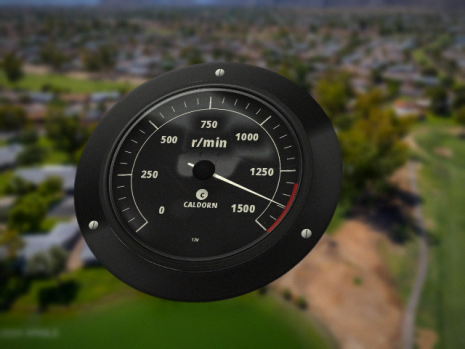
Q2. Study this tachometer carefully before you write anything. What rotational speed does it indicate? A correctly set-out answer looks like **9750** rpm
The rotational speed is **1400** rpm
